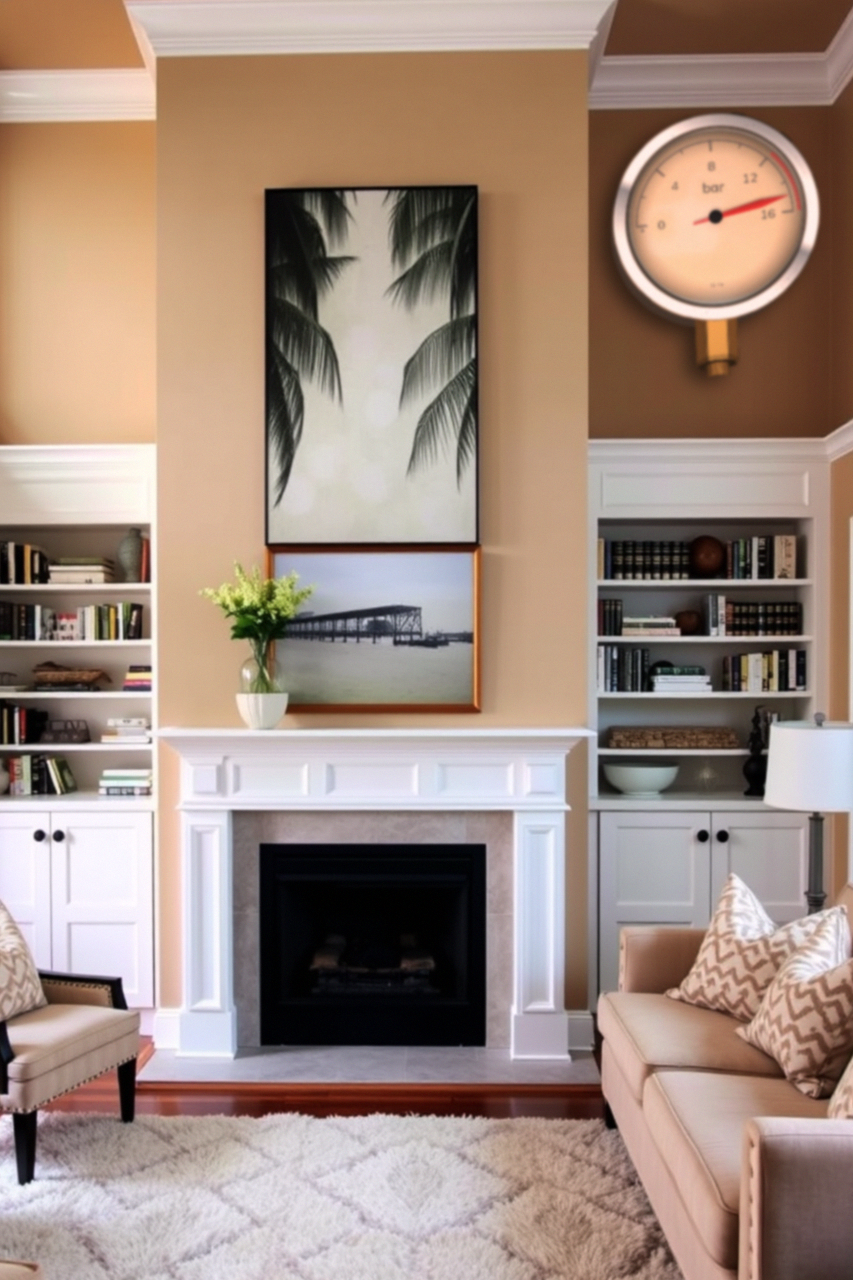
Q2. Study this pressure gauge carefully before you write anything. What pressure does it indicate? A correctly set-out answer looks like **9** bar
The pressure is **15** bar
